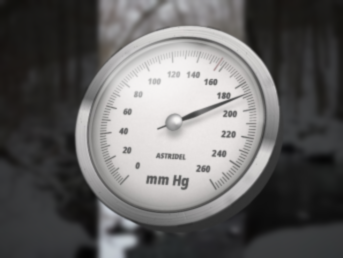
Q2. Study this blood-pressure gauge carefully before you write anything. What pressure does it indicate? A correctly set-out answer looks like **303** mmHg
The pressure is **190** mmHg
